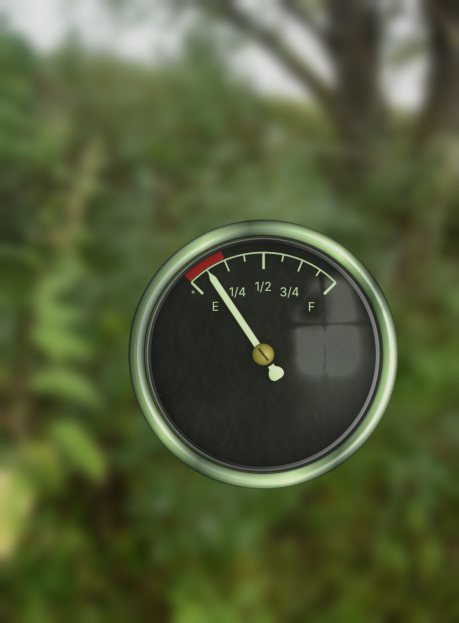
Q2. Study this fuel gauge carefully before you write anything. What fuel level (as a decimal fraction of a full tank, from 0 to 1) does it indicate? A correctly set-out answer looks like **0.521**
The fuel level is **0.125**
